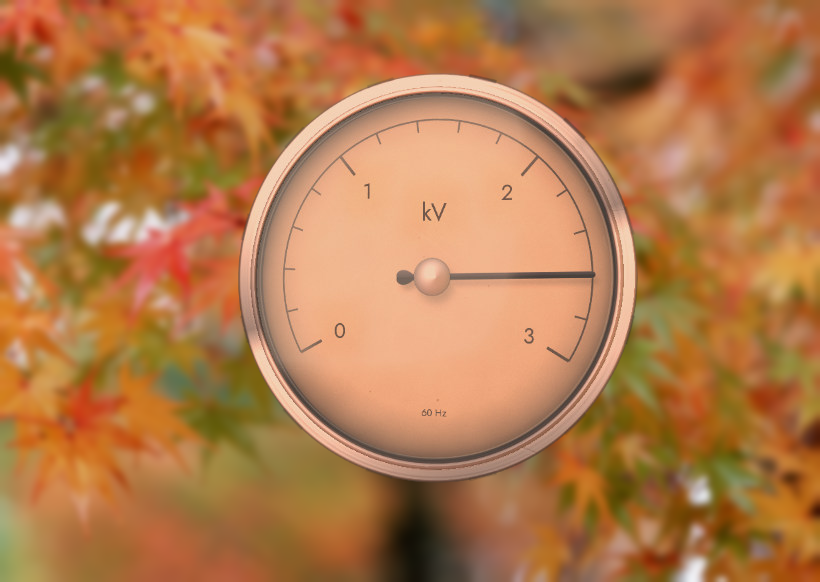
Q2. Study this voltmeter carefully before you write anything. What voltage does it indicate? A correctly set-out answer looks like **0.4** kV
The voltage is **2.6** kV
